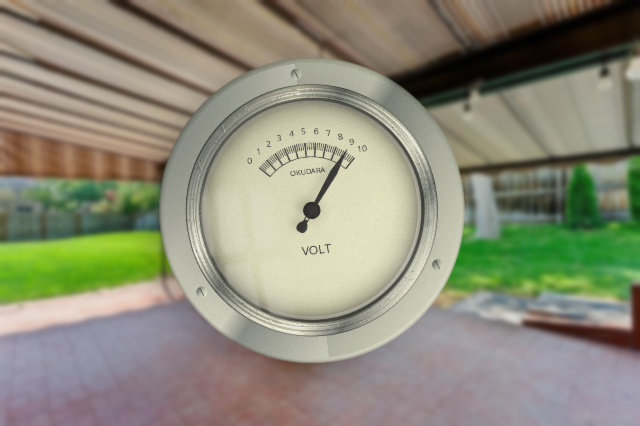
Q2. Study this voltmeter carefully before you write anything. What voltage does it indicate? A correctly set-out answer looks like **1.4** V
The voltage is **9** V
